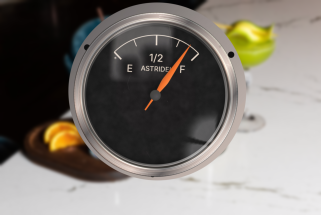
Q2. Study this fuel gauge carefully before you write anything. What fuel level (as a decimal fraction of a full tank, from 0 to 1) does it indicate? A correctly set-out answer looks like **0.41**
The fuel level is **0.875**
